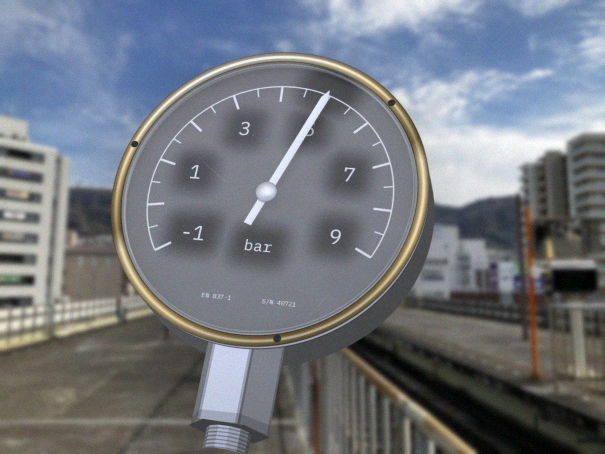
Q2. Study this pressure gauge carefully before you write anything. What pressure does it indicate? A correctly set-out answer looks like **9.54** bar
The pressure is **5** bar
